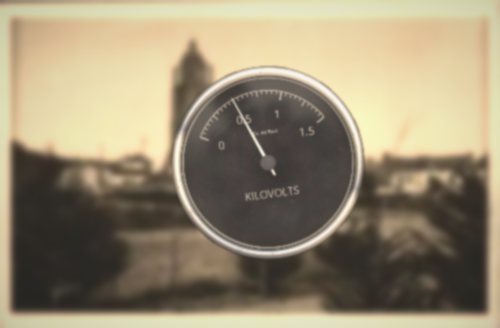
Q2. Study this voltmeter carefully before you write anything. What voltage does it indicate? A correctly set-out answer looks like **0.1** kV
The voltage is **0.5** kV
